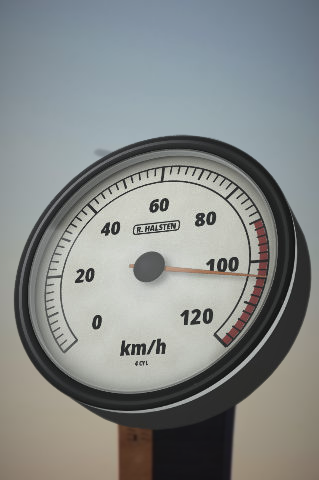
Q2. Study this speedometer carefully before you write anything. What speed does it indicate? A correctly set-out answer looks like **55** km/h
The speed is **104** km/h
